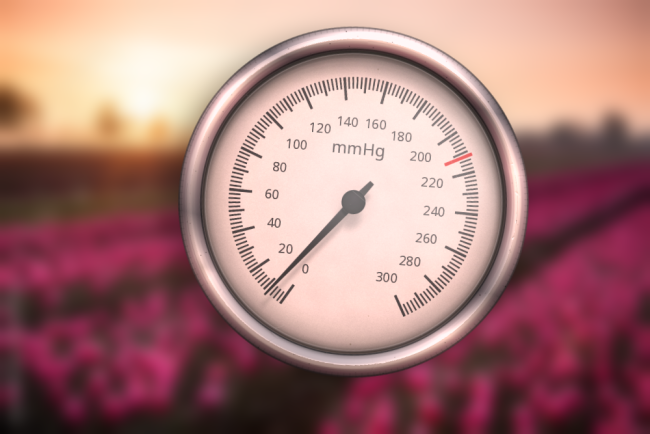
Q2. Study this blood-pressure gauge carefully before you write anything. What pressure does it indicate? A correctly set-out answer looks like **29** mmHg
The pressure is **8** mmHg
